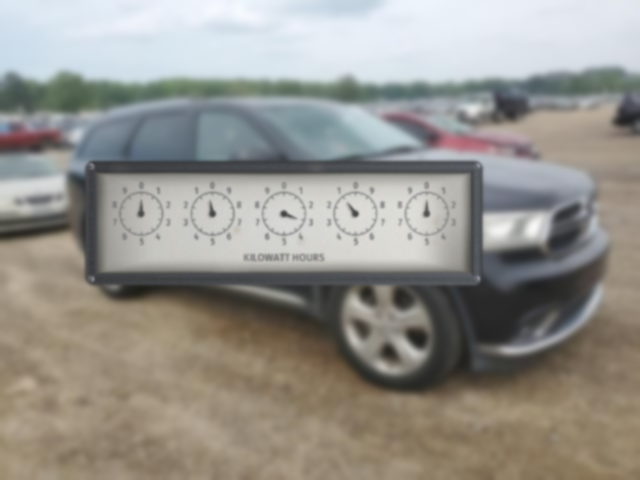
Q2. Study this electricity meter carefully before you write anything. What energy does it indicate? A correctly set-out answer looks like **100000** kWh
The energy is **310** kWh
